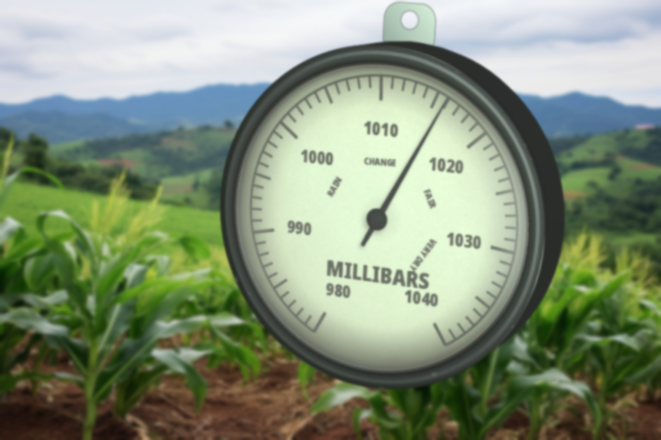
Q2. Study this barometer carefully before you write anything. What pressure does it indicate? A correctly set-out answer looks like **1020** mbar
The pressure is **1016** mbar
